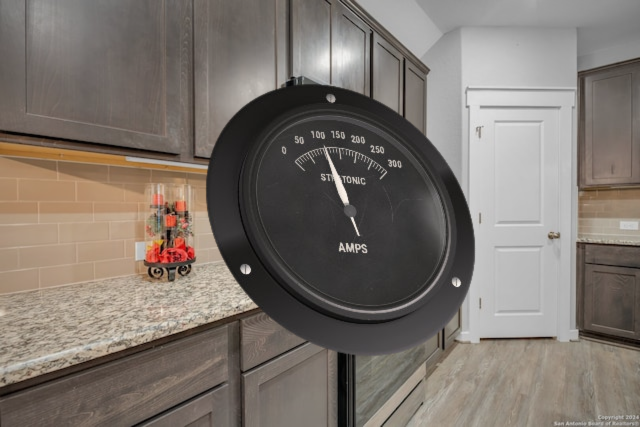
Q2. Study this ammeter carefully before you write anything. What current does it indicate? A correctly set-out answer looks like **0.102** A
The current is **100** A
